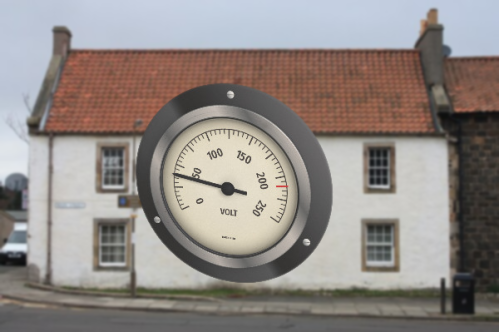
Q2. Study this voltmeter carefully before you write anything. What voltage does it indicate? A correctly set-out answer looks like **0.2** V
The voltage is **40** V
